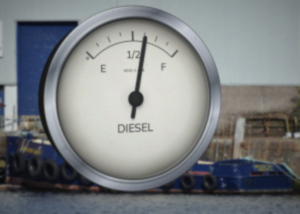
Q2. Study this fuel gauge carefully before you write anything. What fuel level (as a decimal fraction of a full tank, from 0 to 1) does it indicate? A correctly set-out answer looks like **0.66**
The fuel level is **0.625**
